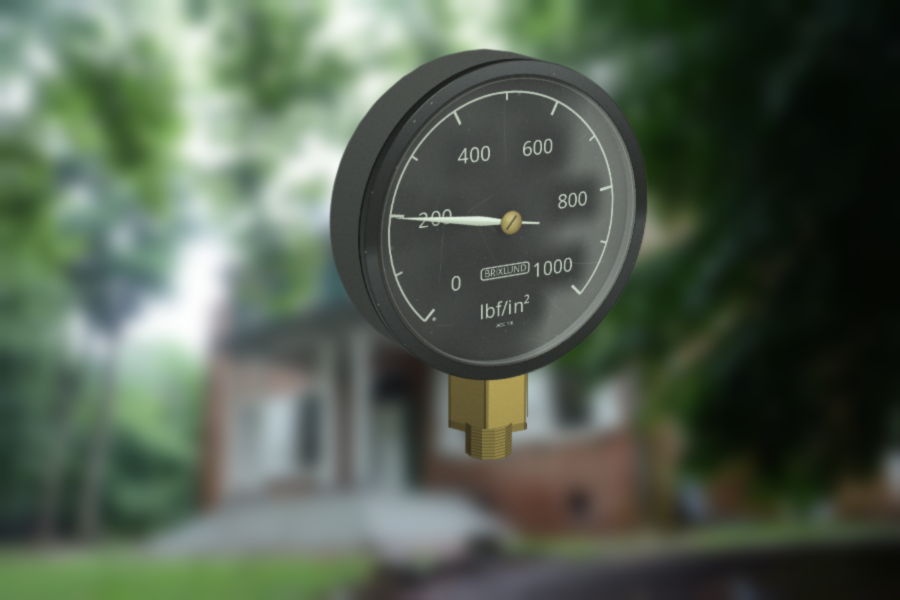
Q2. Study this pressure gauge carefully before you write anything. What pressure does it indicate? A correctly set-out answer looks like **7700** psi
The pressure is **200** psi
